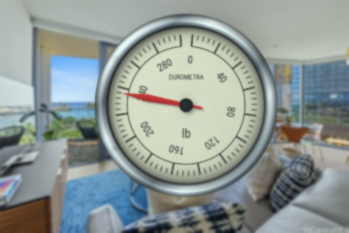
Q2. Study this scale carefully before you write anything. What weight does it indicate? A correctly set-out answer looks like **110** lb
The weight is **236** lb
